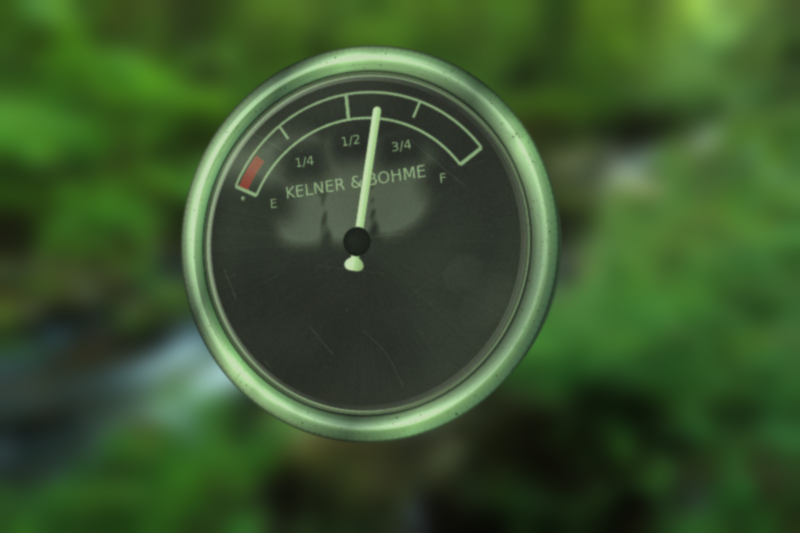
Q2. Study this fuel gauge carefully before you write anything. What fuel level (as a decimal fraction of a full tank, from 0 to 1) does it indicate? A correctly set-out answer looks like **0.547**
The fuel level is **0.625**
